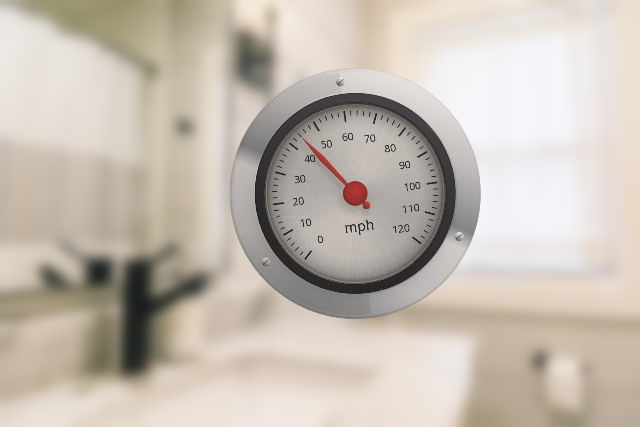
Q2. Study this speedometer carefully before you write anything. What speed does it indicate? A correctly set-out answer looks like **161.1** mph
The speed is **44** mph
